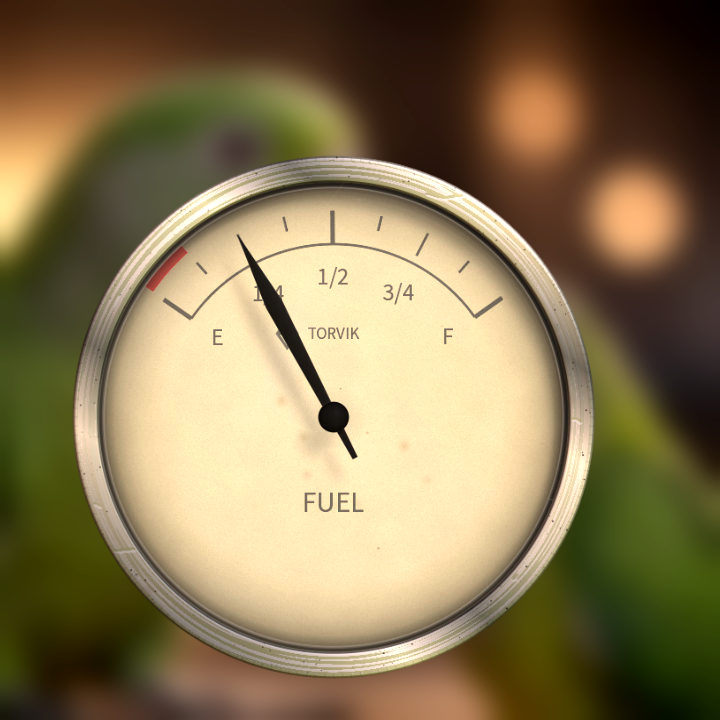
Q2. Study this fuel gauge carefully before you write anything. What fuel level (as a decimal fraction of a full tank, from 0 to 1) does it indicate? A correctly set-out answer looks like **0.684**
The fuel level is **0.25**
